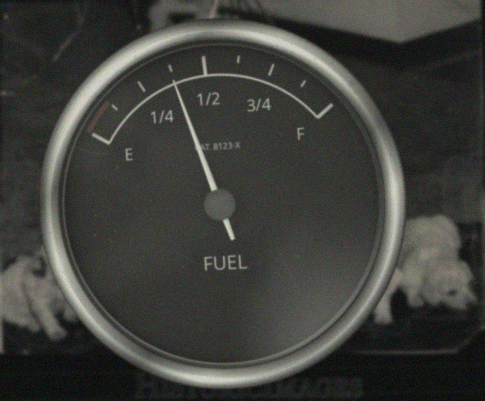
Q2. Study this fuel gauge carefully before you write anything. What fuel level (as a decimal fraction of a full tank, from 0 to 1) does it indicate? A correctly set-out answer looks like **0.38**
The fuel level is **0.375**
